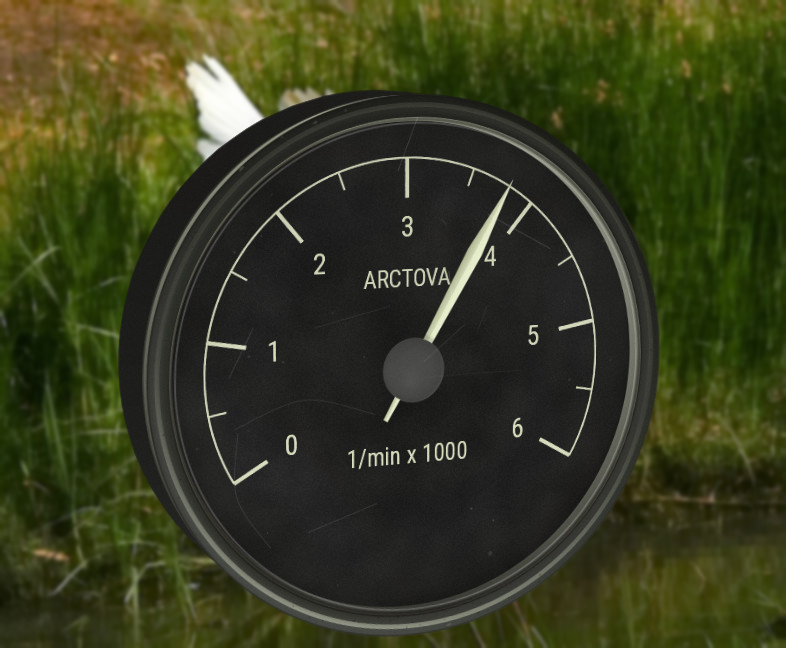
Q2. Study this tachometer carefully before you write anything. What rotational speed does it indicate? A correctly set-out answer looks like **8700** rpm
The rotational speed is **3750** rpm
